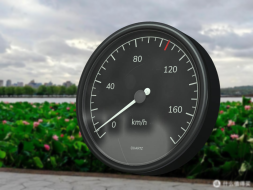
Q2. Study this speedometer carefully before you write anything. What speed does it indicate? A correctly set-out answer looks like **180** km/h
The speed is **5** km/h
